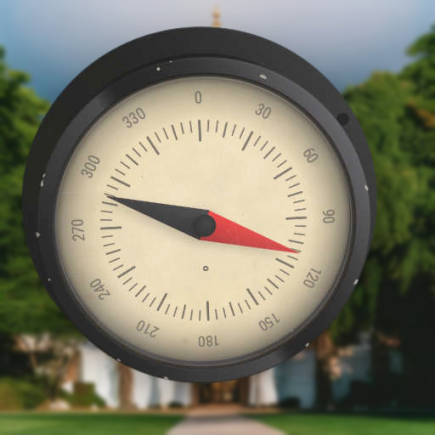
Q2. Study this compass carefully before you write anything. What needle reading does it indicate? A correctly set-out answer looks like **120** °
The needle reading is **110** °
